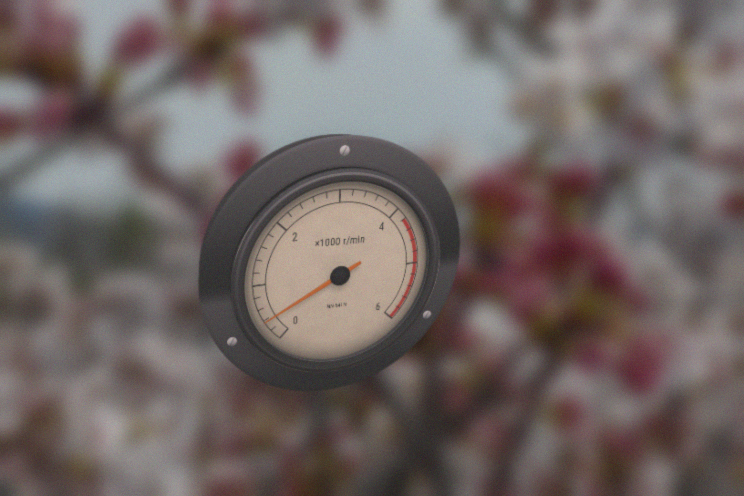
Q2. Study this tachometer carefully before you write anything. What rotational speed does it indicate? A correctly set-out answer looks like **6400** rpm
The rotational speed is **400** rpm
